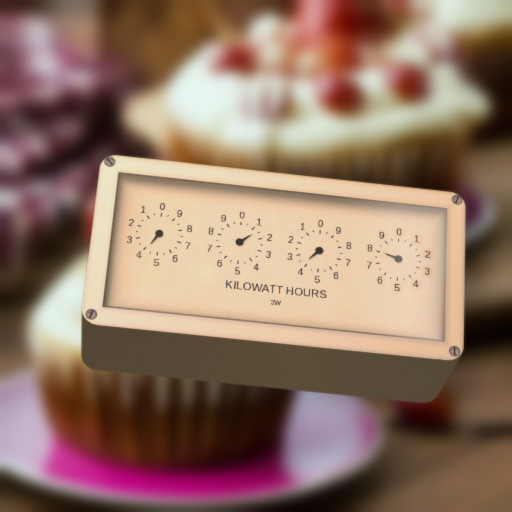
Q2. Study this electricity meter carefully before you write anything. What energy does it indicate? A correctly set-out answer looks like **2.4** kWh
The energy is **4138** kWh
